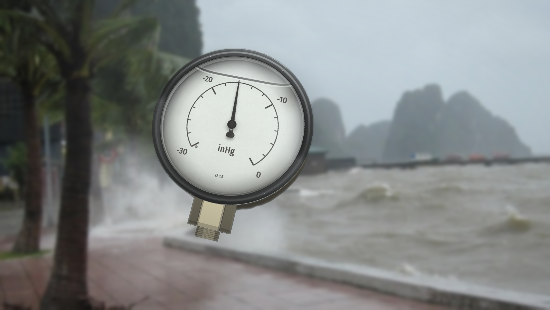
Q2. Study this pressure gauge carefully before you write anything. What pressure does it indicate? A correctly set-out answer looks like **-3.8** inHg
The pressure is **-16** inHg
